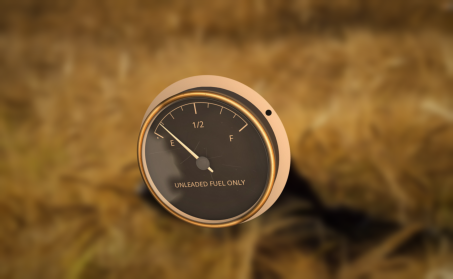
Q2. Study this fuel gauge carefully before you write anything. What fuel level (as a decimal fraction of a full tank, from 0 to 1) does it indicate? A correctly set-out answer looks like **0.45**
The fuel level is **0.125**
